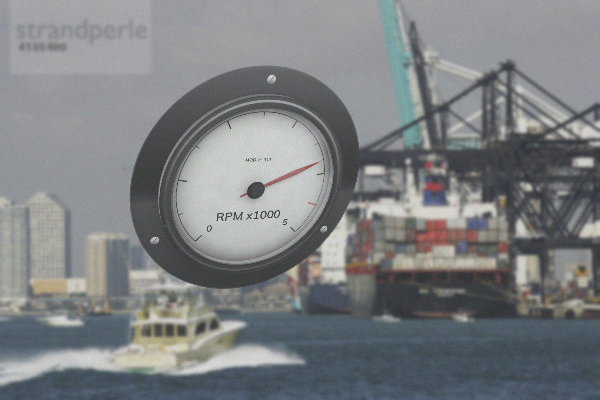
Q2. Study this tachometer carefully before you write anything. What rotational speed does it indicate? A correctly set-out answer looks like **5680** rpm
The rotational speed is **3750** rpm
